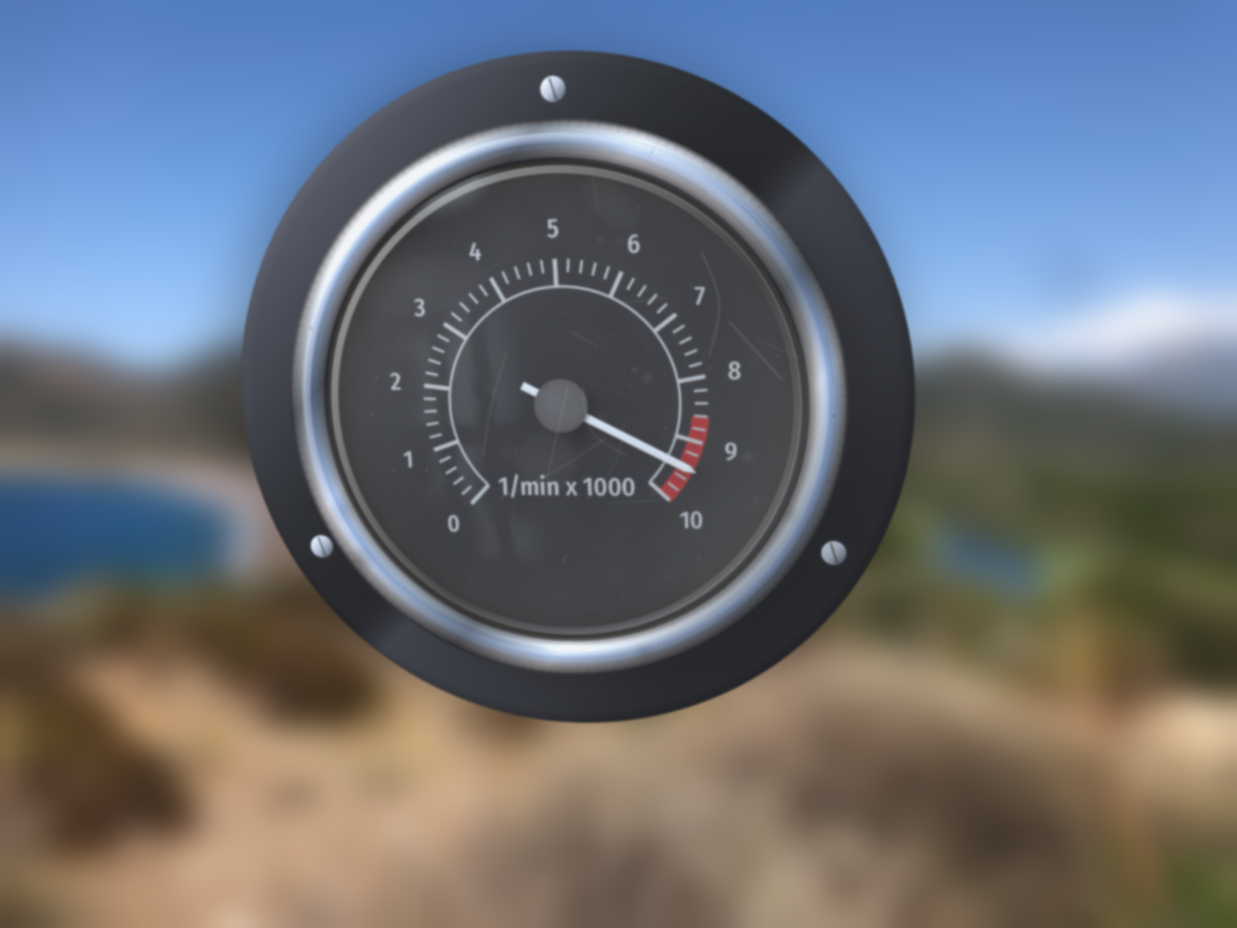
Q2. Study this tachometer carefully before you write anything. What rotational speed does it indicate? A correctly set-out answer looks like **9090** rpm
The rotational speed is **9400** rpm
